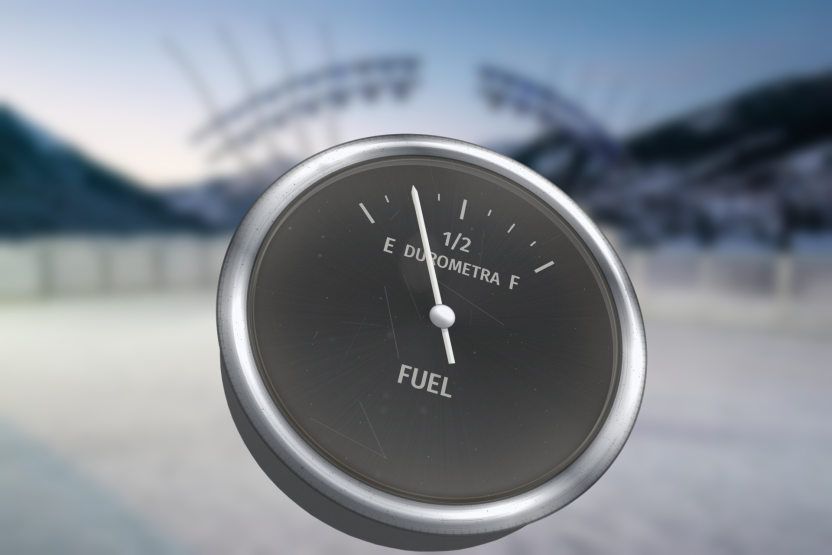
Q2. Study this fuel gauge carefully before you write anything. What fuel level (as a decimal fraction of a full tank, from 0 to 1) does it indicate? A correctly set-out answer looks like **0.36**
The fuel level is **0.25**
